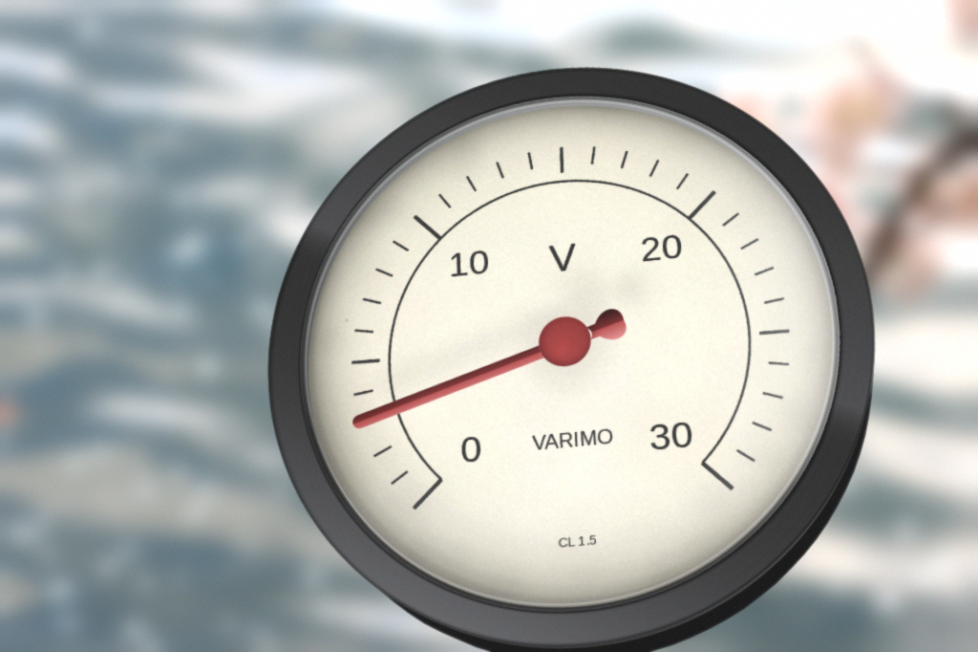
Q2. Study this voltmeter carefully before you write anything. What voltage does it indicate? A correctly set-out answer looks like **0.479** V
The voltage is **3** V
